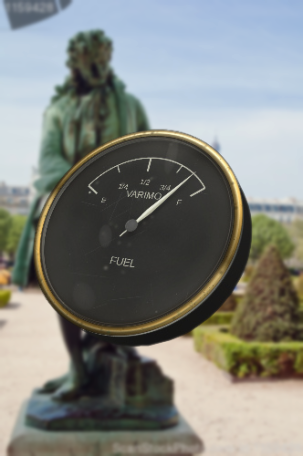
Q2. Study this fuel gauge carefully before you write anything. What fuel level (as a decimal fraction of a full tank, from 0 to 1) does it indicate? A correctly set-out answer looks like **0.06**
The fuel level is **0.875**
